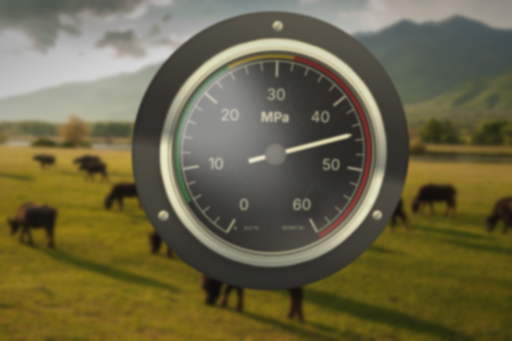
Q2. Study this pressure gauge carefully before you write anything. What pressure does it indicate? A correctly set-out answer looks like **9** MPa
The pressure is **45** MPa
